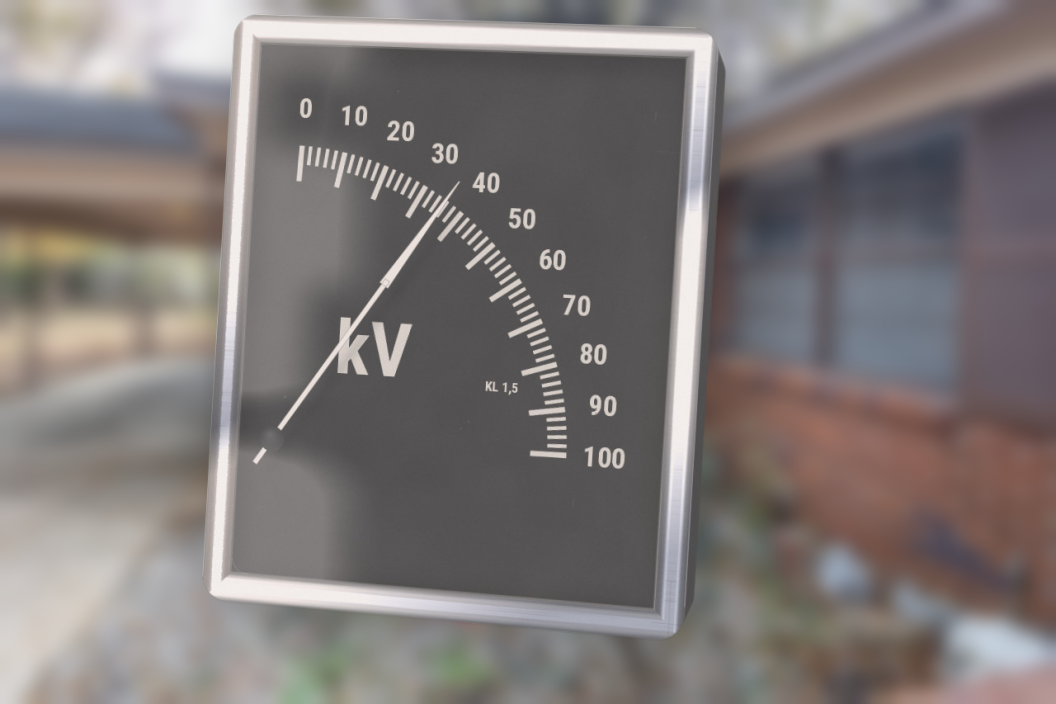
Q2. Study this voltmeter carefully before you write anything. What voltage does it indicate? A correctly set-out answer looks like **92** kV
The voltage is **36** kV
